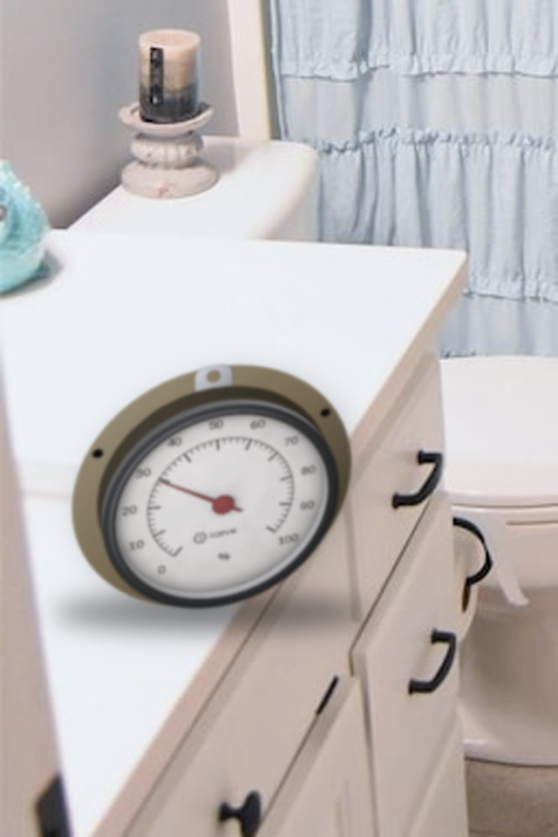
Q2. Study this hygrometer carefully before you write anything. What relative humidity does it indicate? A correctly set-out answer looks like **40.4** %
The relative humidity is **30** %
